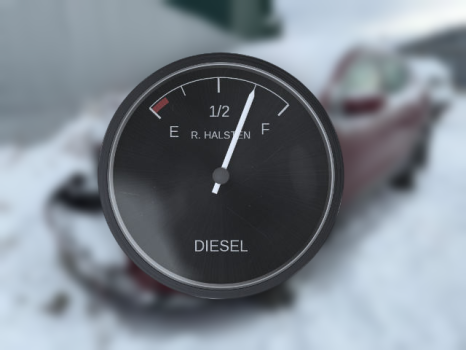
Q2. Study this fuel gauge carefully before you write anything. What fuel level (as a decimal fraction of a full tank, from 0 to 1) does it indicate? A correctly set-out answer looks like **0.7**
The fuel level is **0.75**
